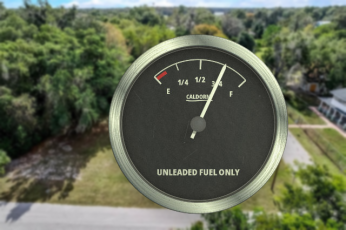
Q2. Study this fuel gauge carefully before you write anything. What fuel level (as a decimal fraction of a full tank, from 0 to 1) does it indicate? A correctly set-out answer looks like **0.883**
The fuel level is **0.75**
